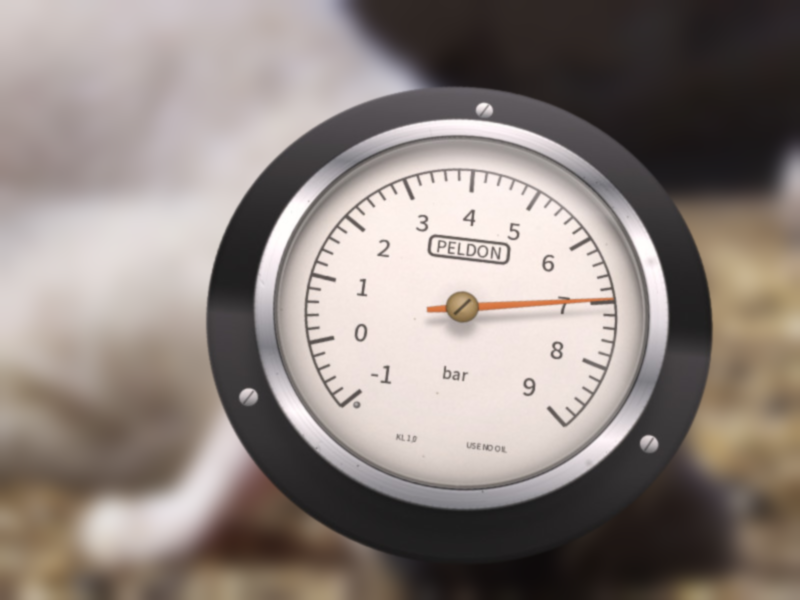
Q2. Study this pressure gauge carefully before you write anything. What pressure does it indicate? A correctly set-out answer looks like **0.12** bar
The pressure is **7** bar
